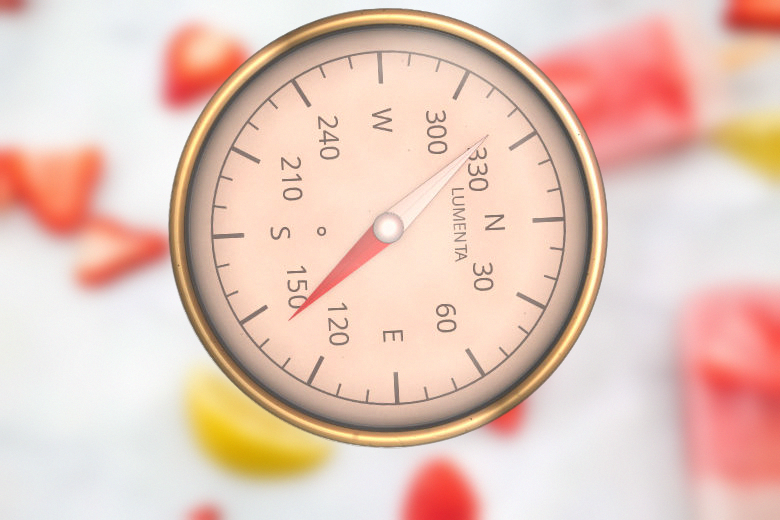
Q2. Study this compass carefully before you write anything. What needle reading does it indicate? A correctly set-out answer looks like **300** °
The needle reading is **140** °
